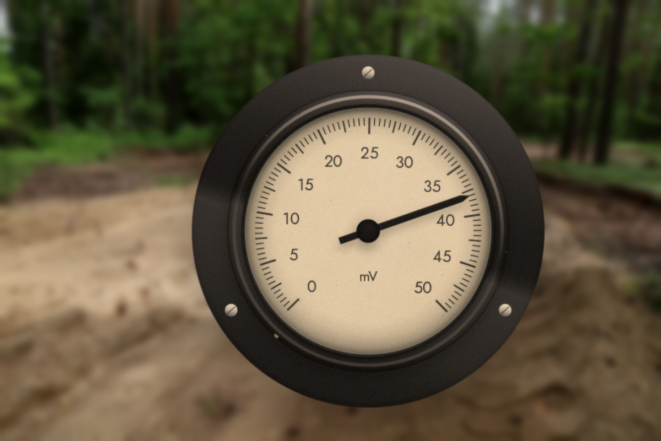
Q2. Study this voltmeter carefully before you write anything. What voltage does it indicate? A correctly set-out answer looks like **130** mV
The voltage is **38** mV
